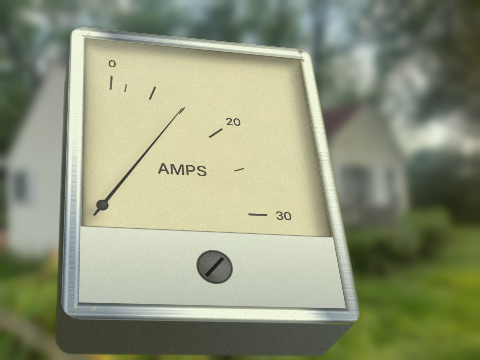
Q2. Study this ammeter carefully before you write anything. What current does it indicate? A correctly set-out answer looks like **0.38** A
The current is **15** A
